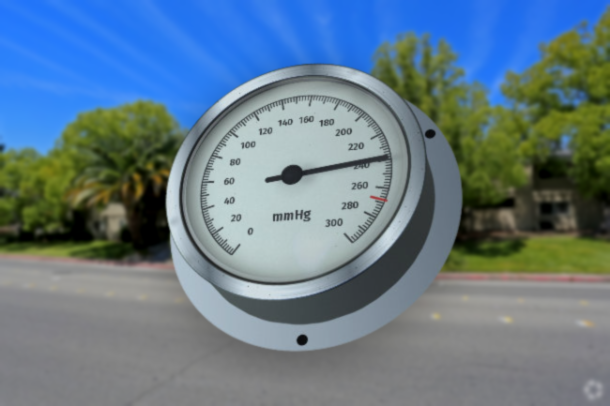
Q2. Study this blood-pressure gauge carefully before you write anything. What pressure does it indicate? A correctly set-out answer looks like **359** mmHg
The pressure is **240** mmHg
